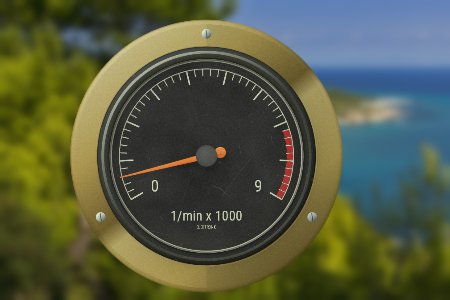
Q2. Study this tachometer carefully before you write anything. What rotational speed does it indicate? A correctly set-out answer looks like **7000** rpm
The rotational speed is **600** rpm
